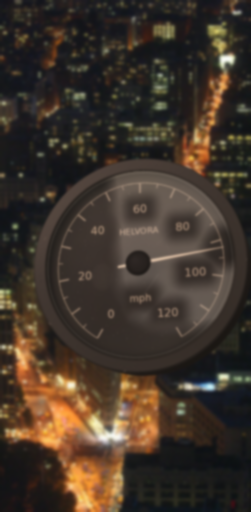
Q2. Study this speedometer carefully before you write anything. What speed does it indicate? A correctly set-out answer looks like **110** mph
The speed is **92.5** mph
